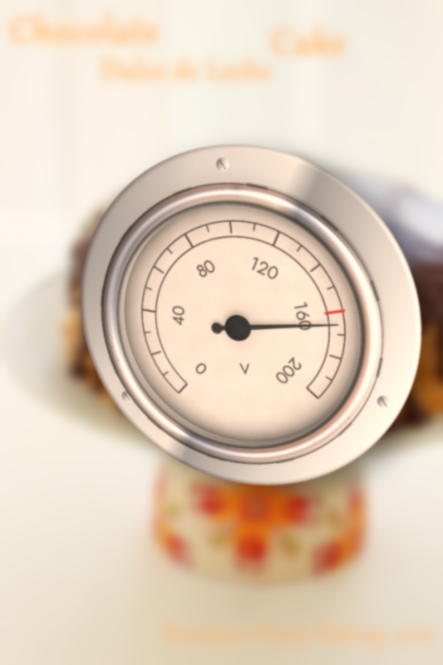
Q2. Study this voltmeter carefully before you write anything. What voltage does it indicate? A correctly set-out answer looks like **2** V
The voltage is **165** V
